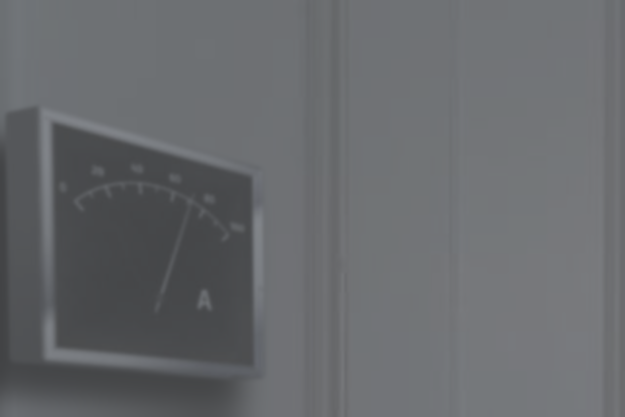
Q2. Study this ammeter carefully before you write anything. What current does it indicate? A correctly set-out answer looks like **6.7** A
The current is **70** A
